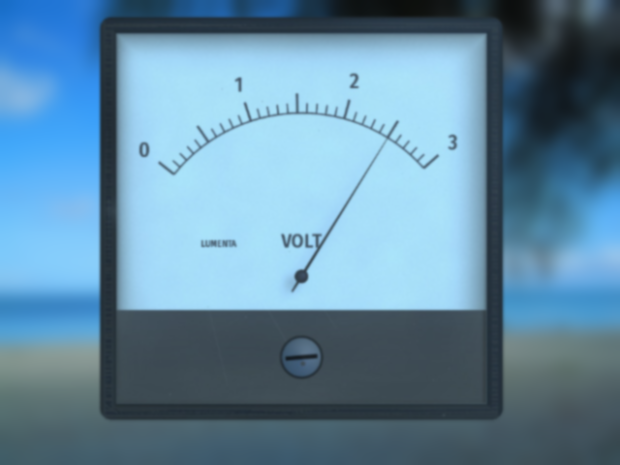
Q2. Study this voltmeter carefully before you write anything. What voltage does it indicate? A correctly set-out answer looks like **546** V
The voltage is **2.5** V
